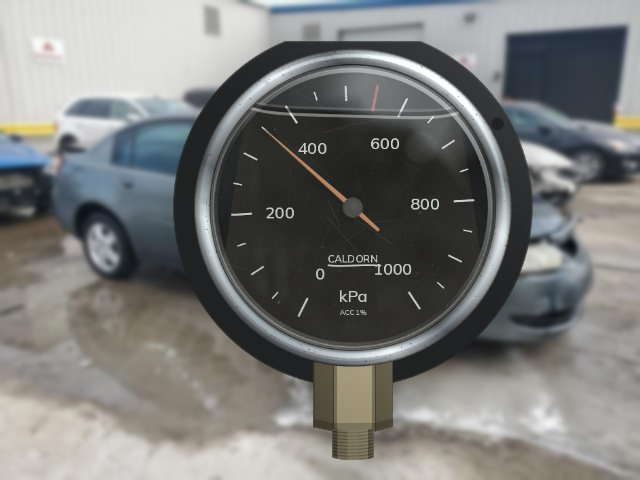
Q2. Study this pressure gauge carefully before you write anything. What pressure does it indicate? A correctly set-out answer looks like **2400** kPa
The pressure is **350** kPa
